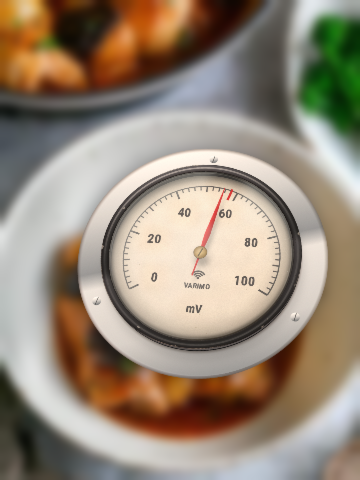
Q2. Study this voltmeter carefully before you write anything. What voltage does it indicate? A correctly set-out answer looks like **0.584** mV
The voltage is **56** mV
